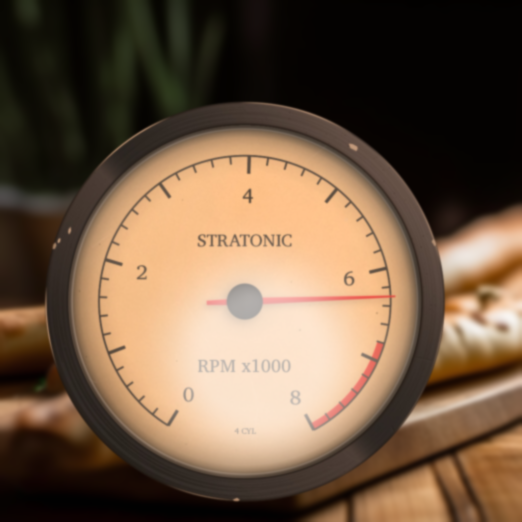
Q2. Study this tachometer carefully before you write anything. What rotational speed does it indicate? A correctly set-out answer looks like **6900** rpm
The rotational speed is **6300** rpm
